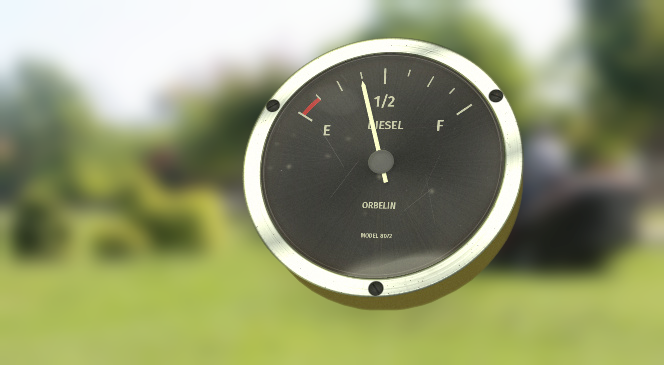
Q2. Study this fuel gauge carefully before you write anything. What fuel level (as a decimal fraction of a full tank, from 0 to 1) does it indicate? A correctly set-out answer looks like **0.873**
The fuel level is **0.375**
